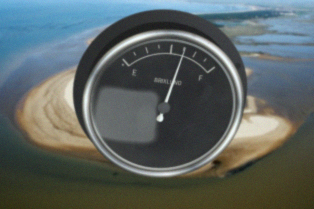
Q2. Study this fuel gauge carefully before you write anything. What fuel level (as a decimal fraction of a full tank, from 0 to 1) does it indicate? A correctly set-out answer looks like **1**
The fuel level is **0.625**
